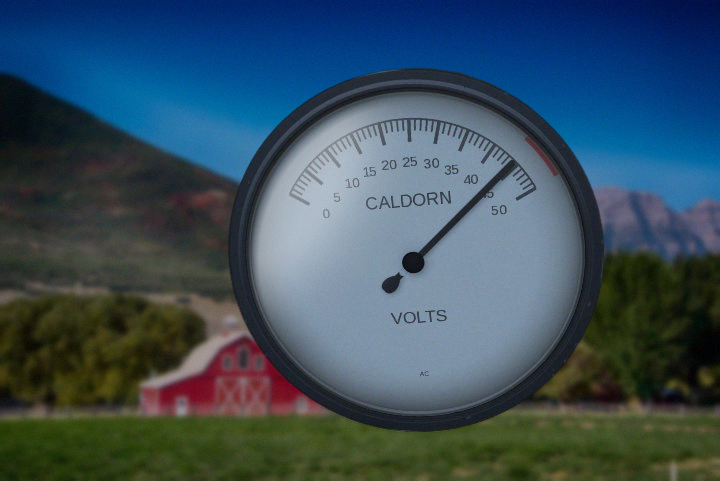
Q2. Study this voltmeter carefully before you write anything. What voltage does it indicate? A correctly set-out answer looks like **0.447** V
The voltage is **44** V
